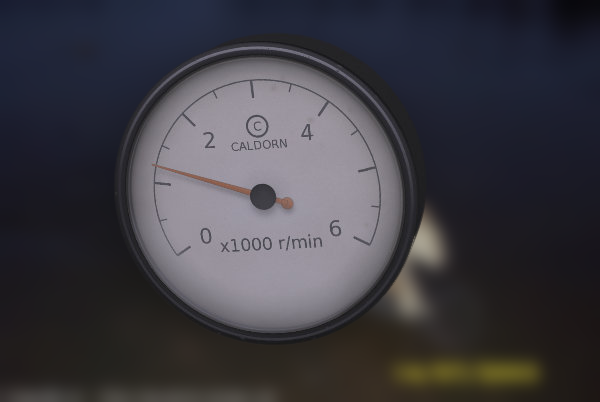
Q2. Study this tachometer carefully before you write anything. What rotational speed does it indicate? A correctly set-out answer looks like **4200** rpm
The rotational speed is **1250** rpm
